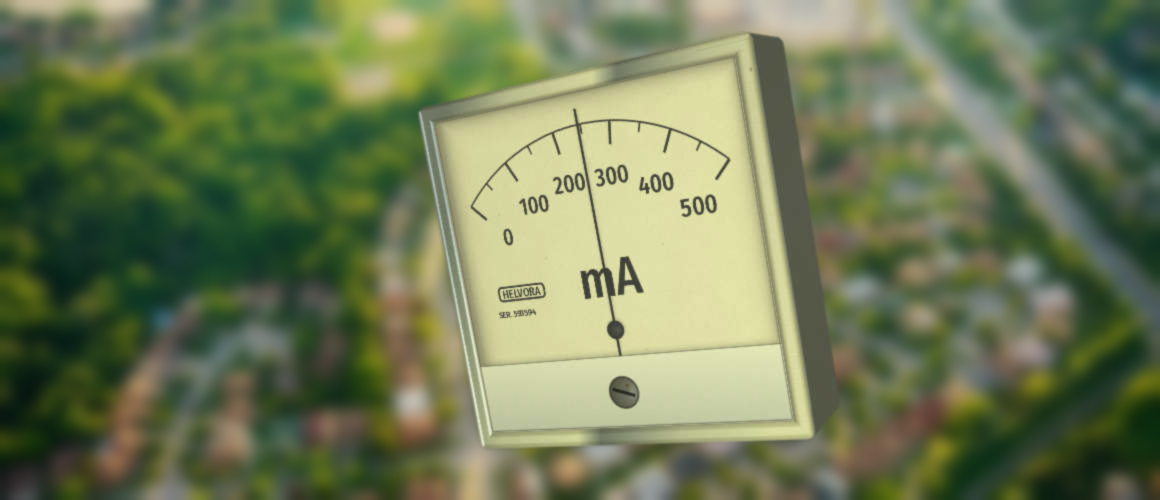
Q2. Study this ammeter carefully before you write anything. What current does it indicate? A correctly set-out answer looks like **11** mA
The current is **250** mA
